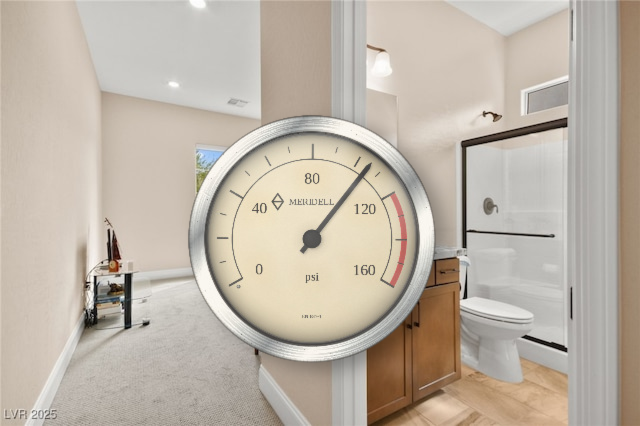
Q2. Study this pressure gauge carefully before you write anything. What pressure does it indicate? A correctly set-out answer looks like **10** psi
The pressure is **105** psi
